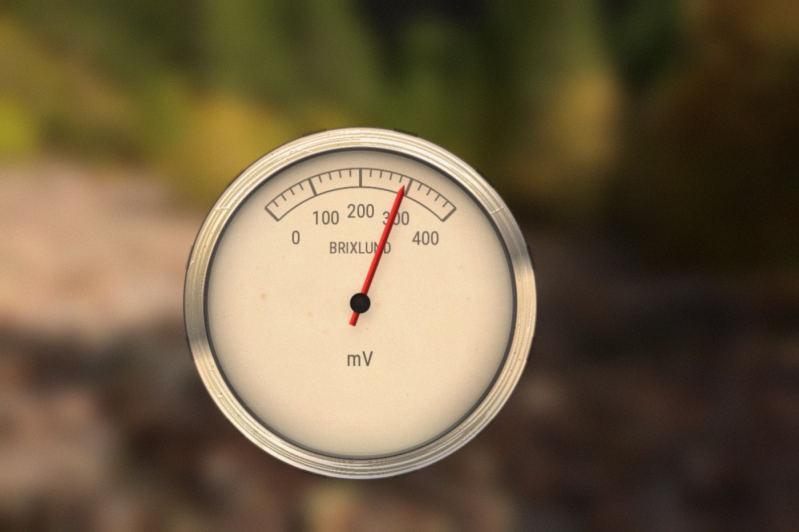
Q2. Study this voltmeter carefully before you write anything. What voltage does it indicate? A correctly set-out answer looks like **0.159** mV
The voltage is **290** mV
